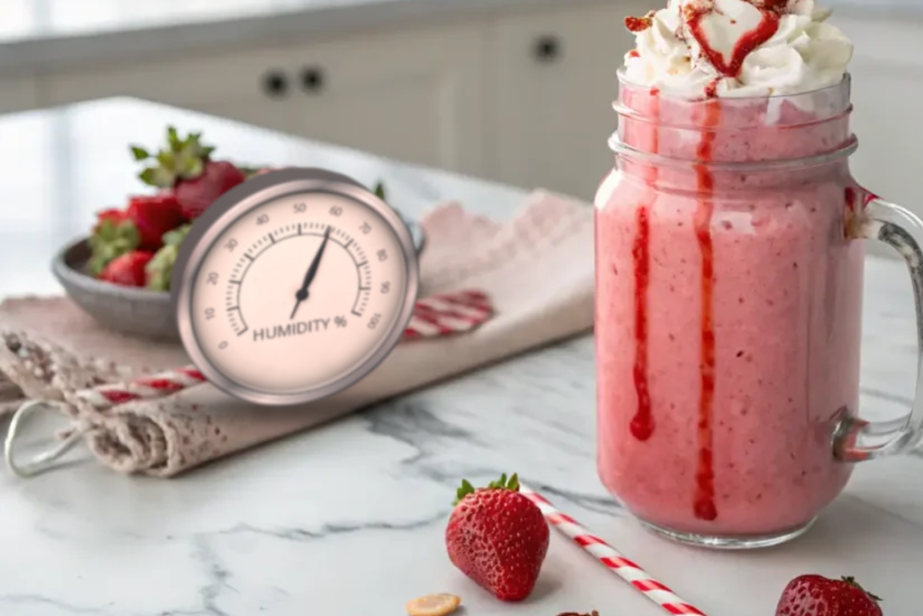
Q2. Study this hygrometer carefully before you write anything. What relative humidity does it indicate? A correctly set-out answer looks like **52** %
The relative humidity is **60** %
